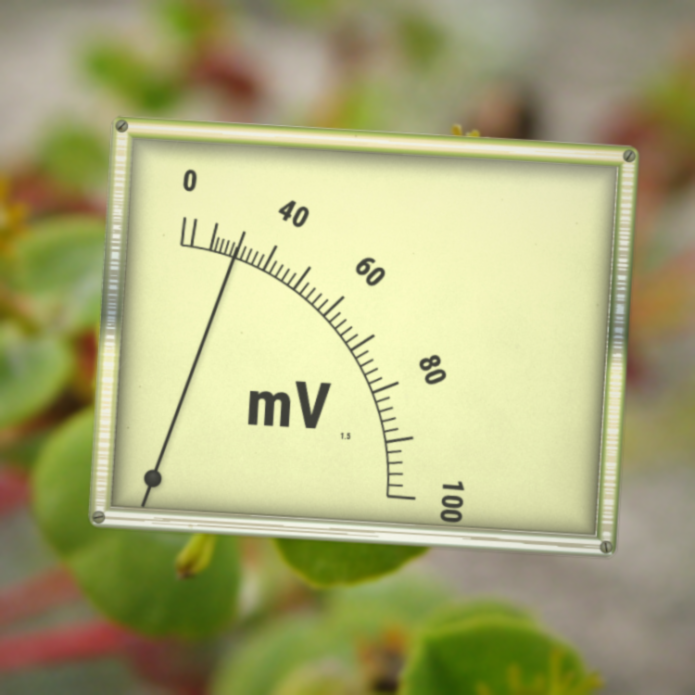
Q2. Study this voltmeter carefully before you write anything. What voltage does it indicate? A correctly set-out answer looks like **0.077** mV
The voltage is **30** mV
